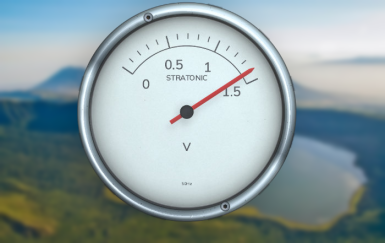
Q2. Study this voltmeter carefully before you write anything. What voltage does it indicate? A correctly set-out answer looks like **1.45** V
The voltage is **1.4** V
